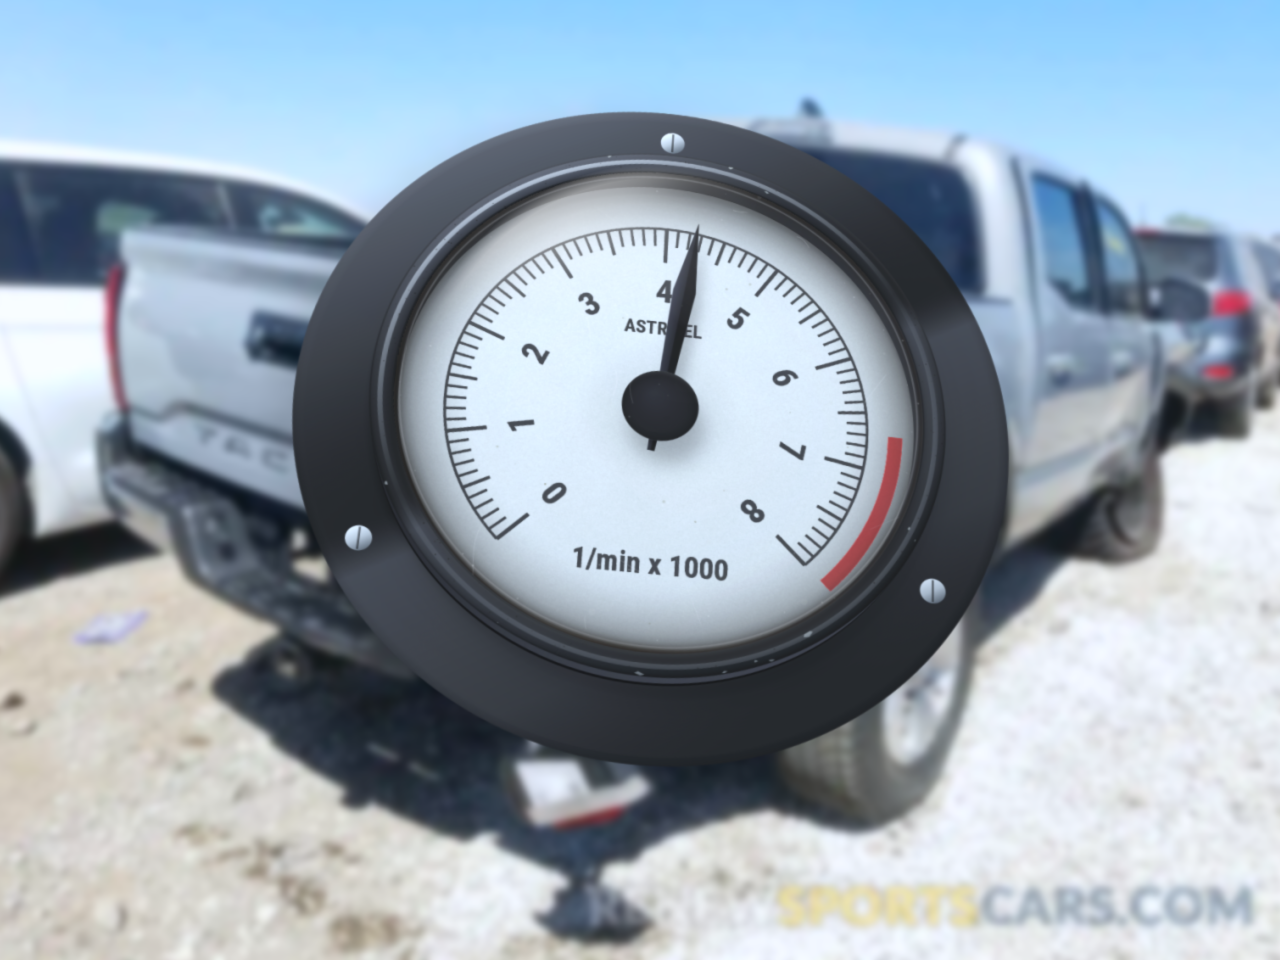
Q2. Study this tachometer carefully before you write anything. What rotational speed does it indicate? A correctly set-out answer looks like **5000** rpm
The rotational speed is **4250** rpm
